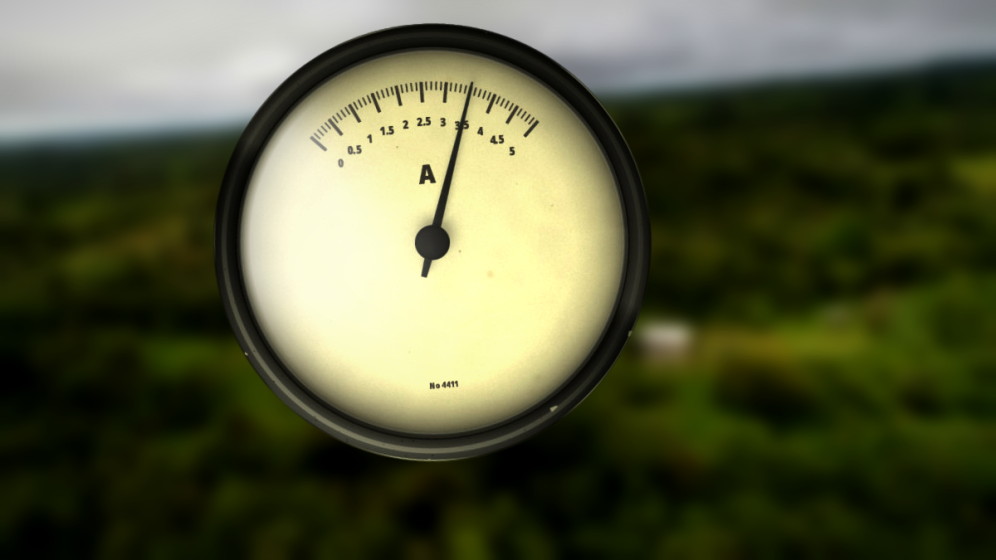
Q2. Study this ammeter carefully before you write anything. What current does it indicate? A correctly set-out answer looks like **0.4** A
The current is **3.5** A
